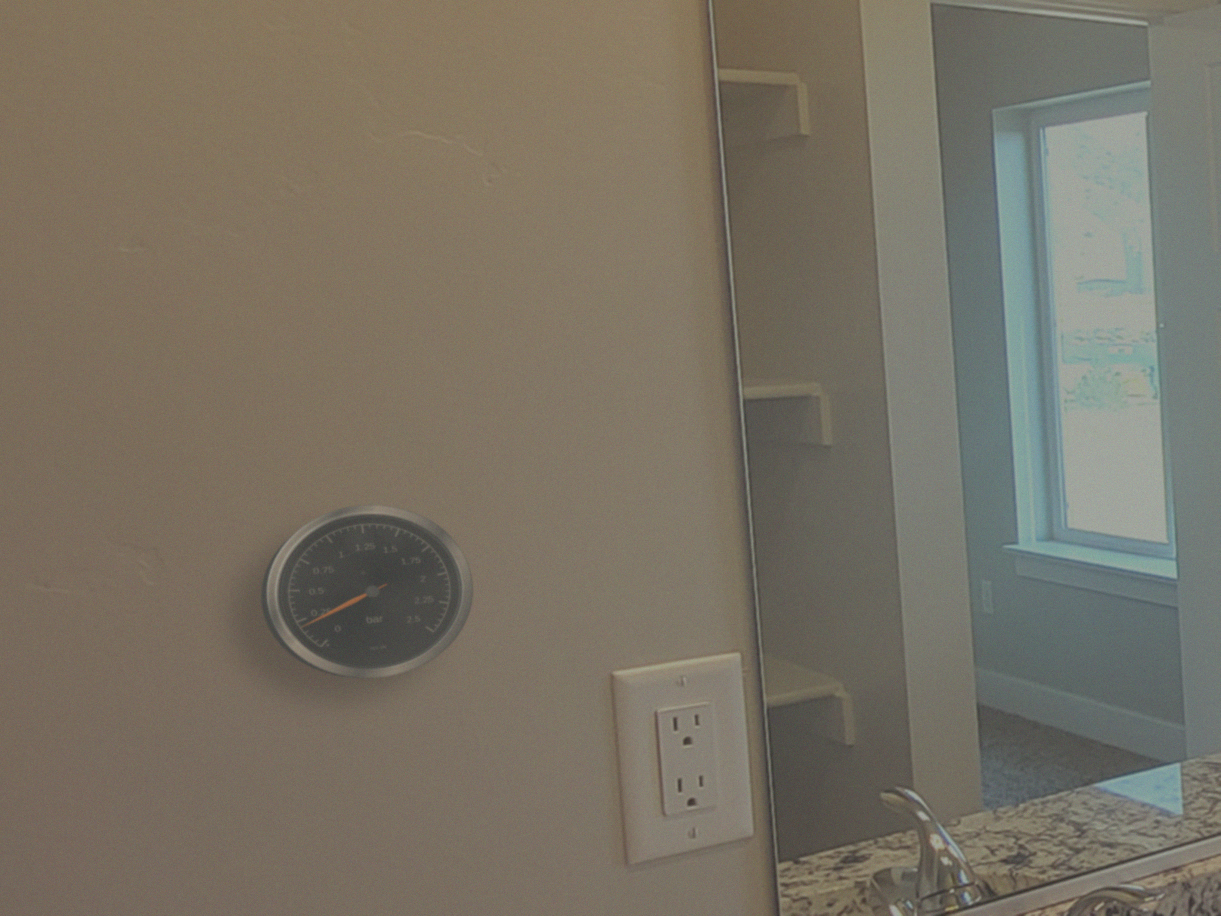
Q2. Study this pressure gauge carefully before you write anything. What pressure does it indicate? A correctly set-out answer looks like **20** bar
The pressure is **0.2** bar
